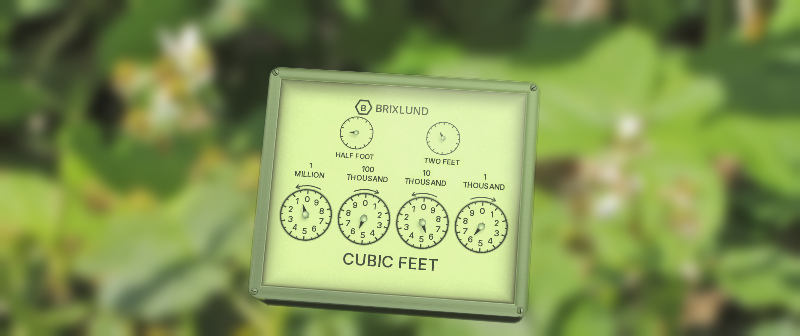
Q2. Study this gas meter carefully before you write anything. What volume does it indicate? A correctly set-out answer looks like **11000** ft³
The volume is **55600** ft³
